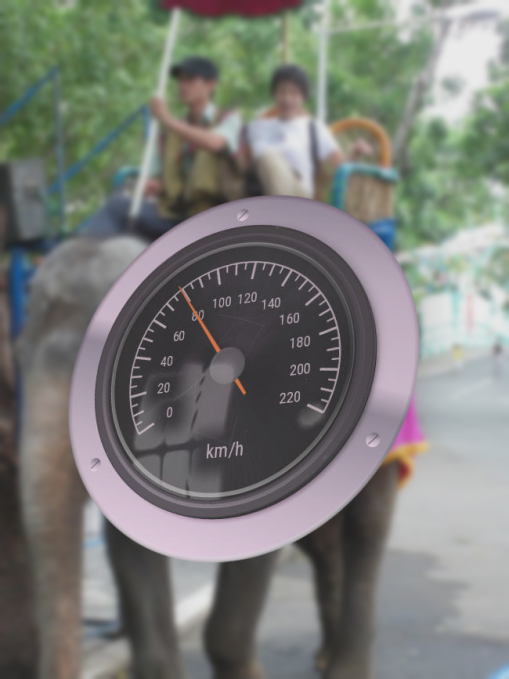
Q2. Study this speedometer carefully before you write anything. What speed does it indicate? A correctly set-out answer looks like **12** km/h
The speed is **80** km/h
